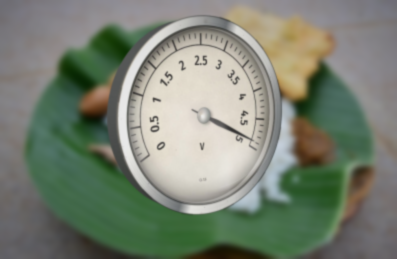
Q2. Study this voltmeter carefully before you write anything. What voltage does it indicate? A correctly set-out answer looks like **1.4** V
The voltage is **4.9** V
